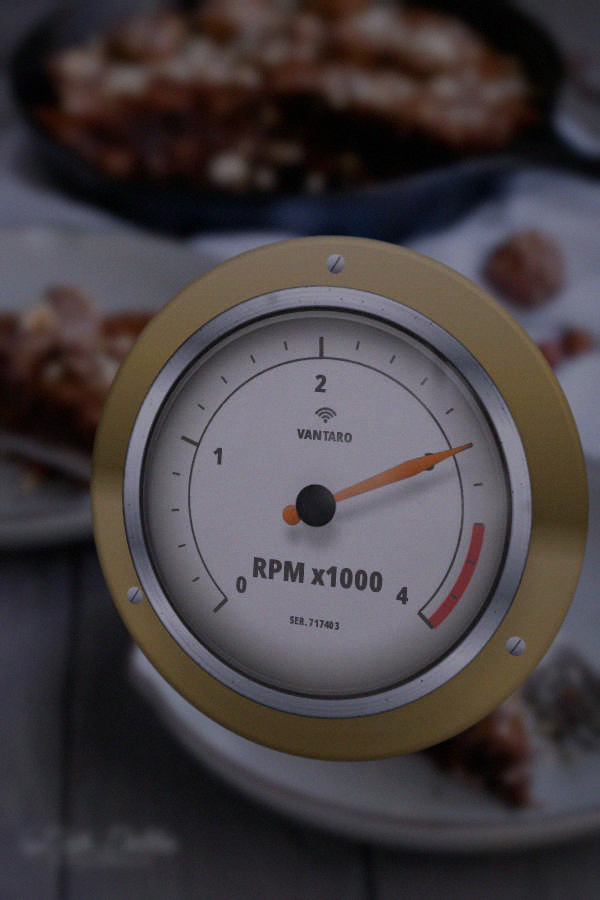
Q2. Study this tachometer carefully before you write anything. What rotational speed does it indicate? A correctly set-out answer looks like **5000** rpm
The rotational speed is **3000** rpm
